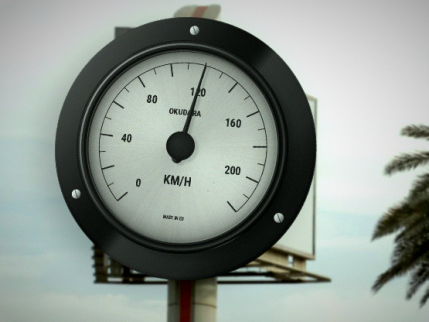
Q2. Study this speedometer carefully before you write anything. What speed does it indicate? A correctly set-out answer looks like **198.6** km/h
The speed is **120** km/h
